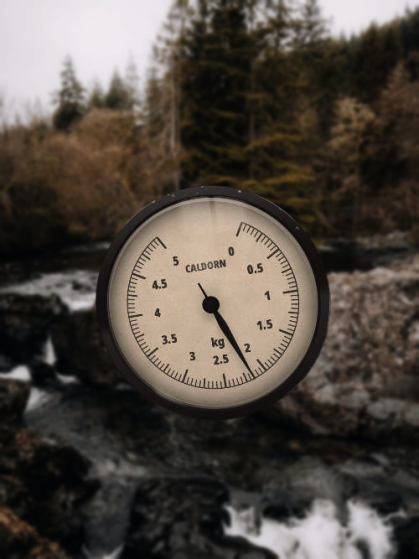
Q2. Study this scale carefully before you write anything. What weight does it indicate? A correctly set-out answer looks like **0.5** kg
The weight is **2.15** kg
